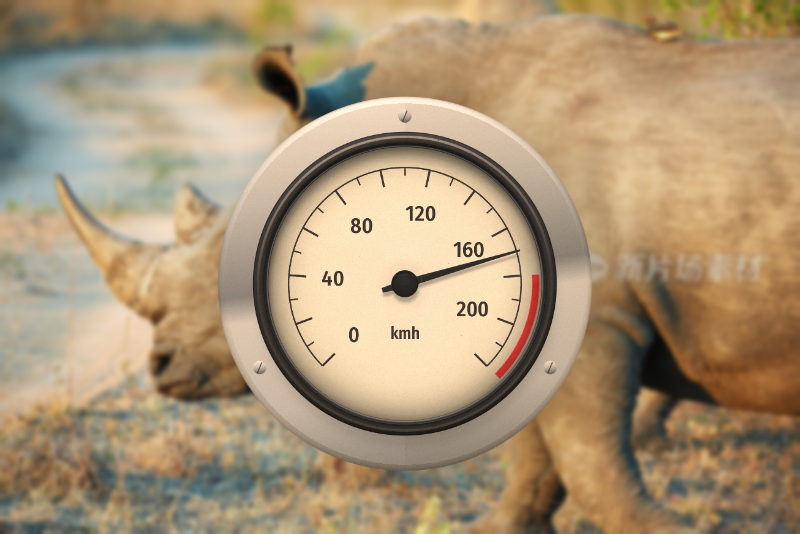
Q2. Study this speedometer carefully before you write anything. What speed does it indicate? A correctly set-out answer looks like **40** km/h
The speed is **170** km/h
